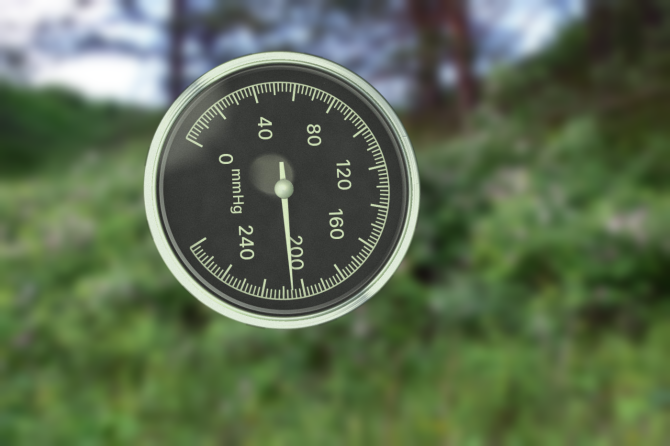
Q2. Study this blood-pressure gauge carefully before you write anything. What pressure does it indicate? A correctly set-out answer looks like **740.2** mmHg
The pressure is **206** mmHg
